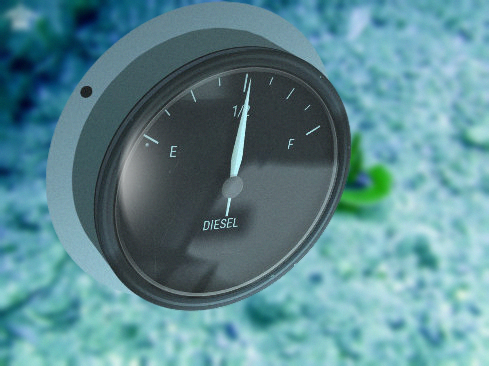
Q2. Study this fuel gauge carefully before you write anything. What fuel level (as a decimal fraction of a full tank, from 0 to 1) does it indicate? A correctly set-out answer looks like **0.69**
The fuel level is **0.5**
